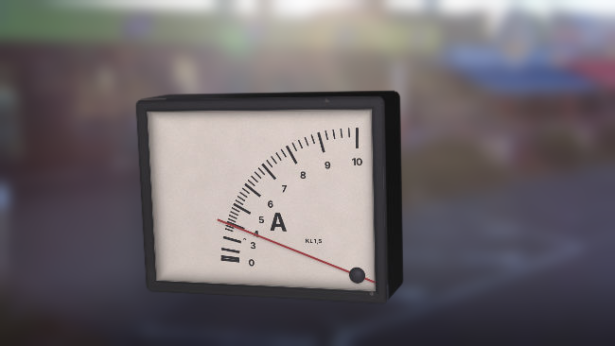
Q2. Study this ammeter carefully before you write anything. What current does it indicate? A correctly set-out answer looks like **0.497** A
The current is **4** A
